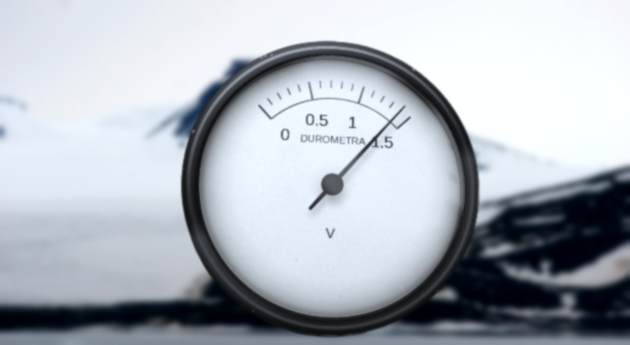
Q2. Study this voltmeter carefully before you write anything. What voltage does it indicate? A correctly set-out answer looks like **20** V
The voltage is **1.4** V
